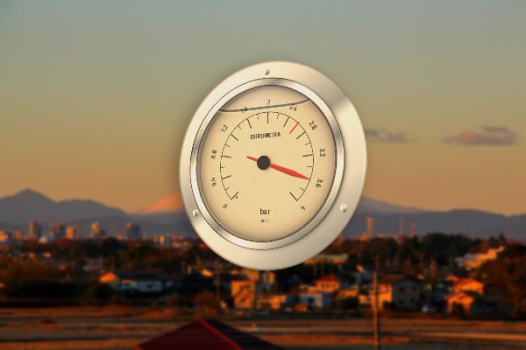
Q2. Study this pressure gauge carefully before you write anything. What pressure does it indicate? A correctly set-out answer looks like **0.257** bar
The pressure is **3.6** bar
